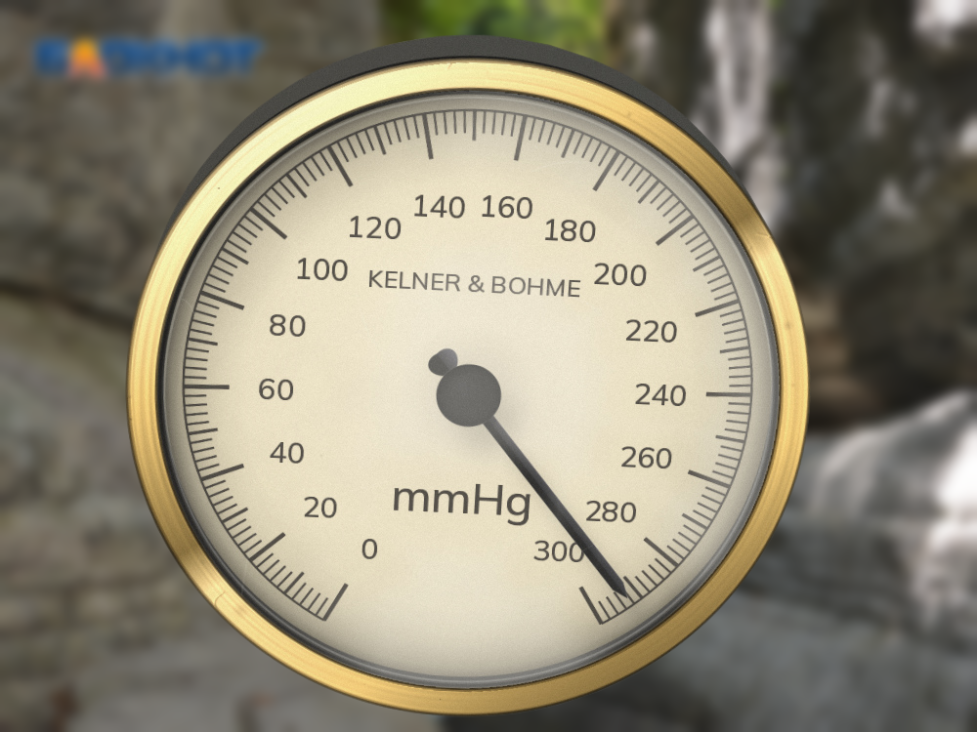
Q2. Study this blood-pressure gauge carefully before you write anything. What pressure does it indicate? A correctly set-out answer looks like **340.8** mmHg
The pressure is **292** mmHg
